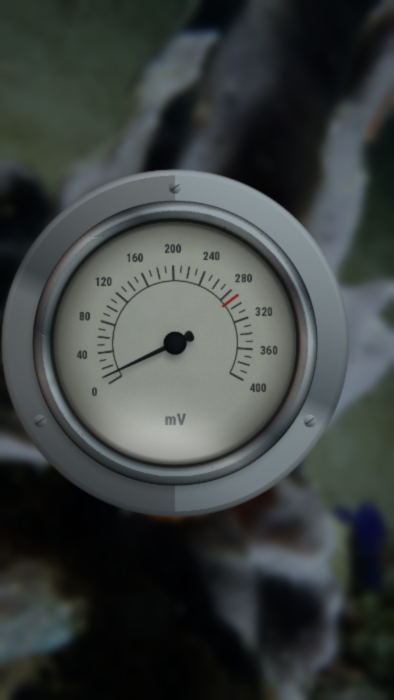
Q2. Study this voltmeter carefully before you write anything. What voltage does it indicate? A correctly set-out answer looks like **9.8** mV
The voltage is **10** mV
